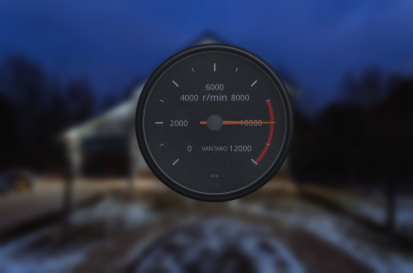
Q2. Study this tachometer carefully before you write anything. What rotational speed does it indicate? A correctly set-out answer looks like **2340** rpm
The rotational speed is **10000** rpm
